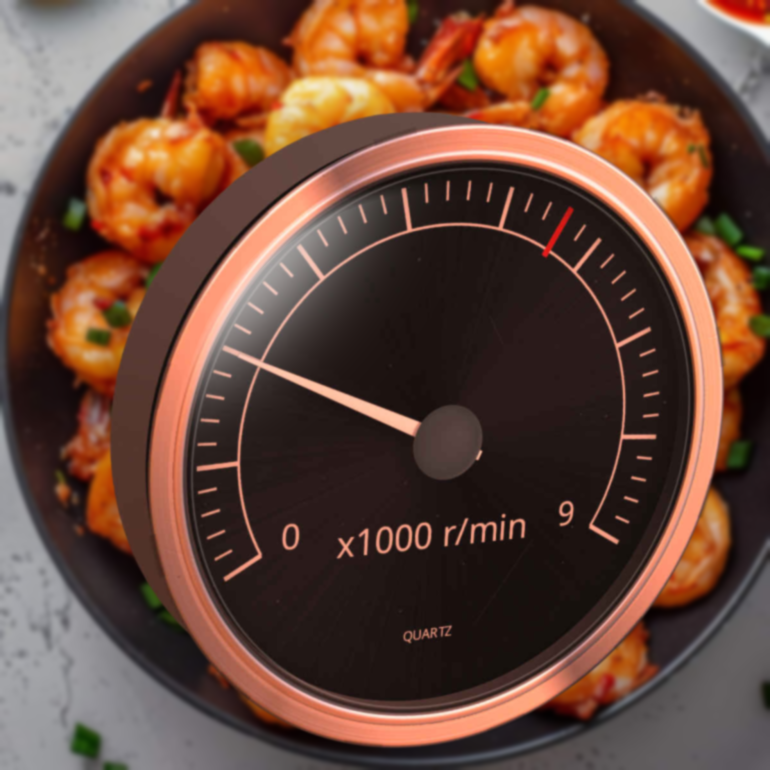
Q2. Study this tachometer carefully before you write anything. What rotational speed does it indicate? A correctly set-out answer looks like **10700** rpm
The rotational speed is **2000** rpm
